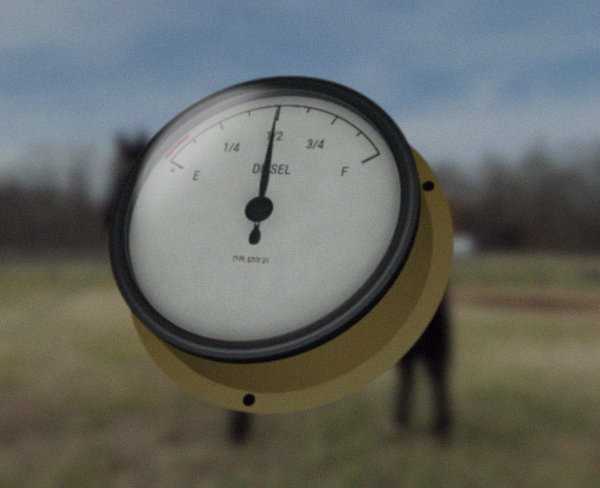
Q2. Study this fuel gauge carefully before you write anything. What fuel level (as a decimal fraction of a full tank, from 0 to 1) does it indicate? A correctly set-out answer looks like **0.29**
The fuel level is **0.5**
